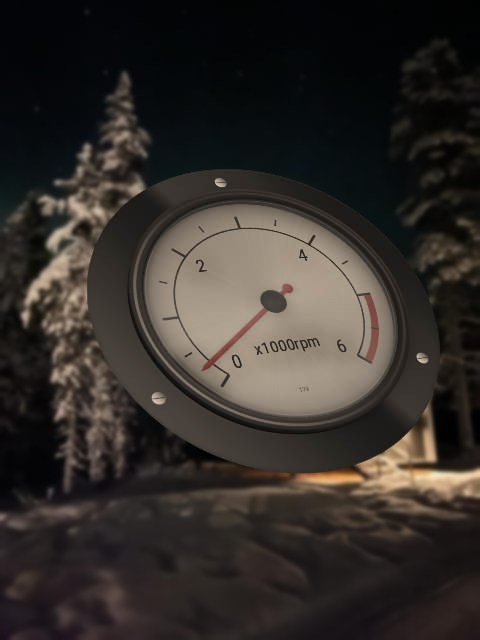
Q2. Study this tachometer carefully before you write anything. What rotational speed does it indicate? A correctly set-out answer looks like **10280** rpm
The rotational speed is **250** rpm
